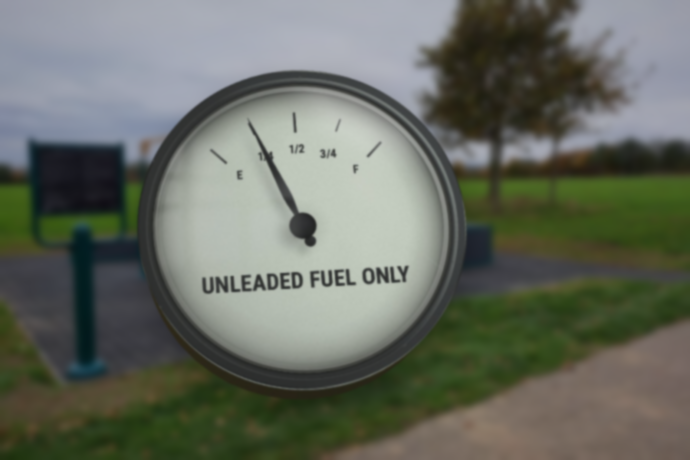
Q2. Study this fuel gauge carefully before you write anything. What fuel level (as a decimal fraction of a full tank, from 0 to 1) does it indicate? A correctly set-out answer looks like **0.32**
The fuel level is **0.25**
